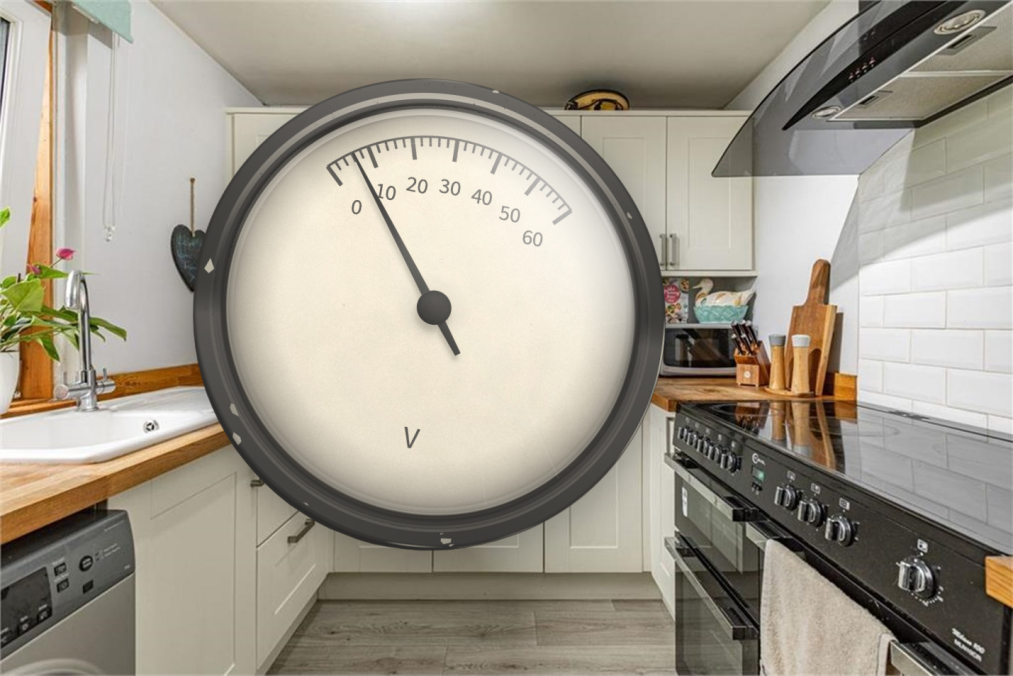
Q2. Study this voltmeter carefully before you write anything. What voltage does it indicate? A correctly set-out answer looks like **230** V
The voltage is **6** V
